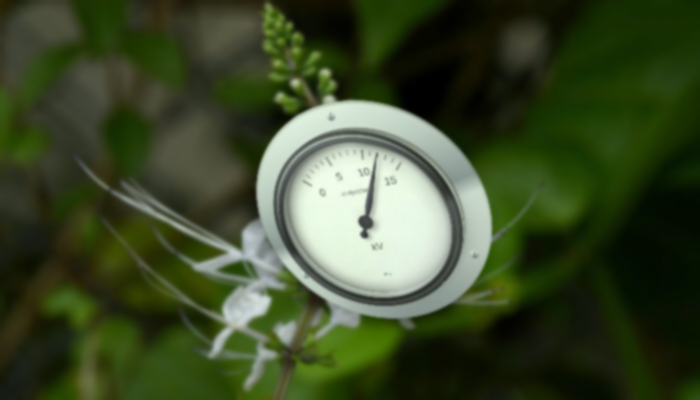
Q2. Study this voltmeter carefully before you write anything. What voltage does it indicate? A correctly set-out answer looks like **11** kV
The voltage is **12** kV
